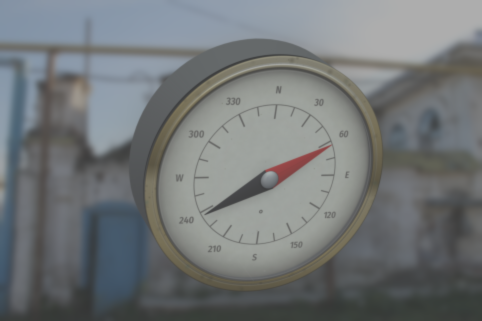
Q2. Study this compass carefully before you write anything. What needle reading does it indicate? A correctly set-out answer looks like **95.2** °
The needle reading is **60** °
